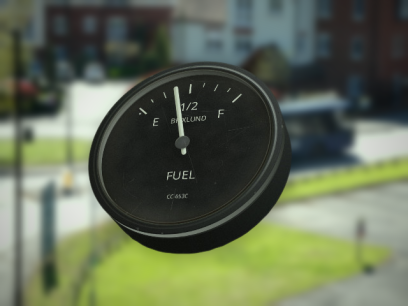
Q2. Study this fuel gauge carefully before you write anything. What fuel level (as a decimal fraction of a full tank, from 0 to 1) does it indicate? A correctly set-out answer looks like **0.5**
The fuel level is **0.375**
